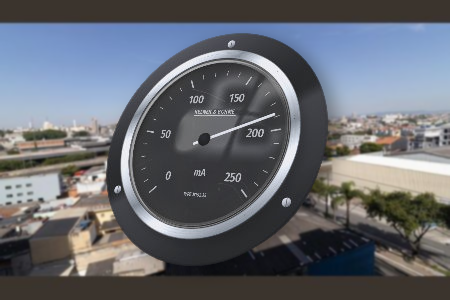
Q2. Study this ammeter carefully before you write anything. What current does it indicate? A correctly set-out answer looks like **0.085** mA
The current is **190** mA
